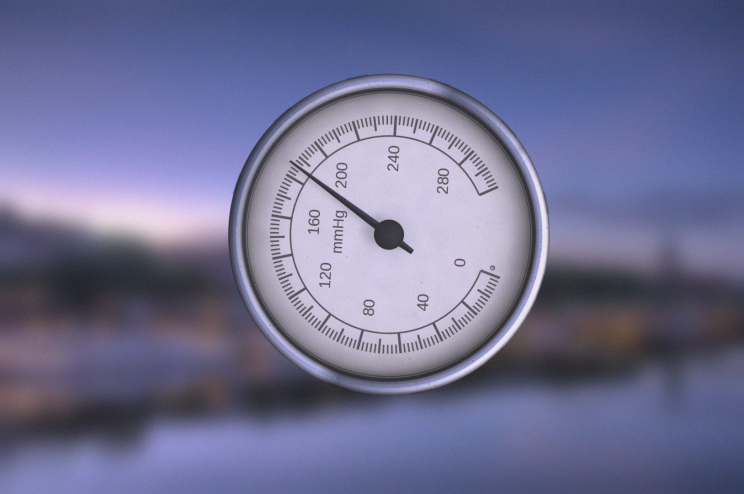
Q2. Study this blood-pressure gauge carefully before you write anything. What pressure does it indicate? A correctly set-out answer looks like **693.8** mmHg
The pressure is **186** mmHg
